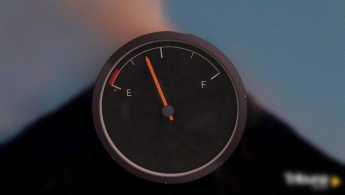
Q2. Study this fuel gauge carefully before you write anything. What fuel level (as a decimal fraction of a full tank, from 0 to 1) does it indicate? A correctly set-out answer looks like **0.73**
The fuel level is **0.375**
